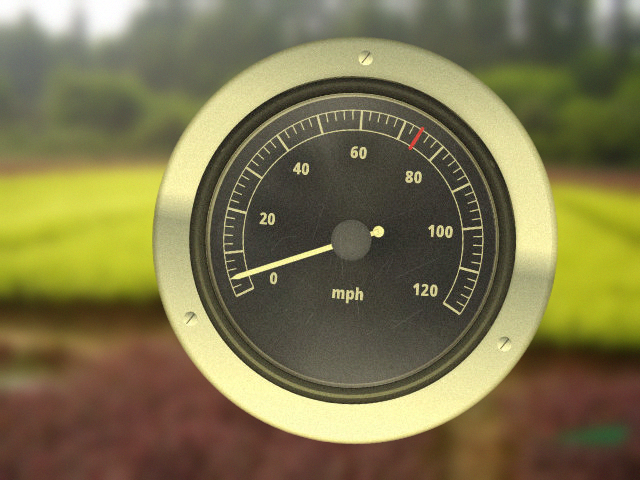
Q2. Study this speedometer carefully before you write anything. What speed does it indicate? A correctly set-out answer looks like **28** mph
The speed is **4** mph
